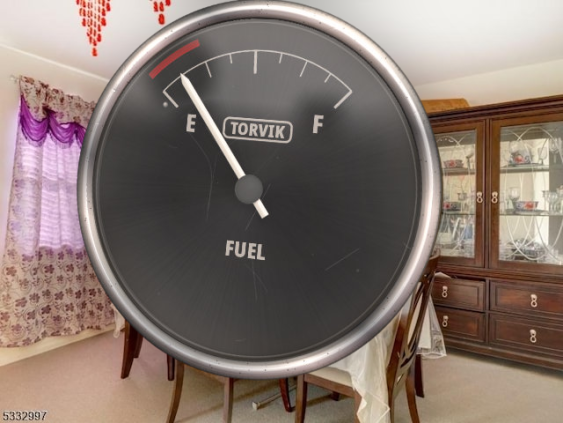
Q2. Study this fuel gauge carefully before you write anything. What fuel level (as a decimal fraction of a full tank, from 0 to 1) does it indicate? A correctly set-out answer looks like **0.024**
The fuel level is **0.125**
